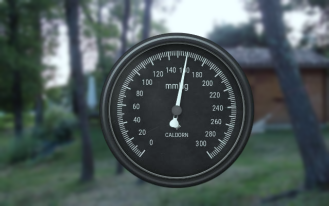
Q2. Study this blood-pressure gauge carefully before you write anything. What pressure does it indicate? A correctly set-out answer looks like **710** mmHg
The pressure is **160** mmHg
